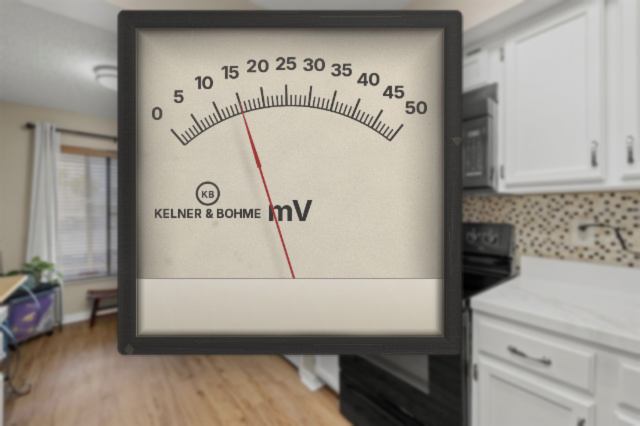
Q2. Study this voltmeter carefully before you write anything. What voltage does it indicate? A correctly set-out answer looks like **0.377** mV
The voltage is **15** mV
